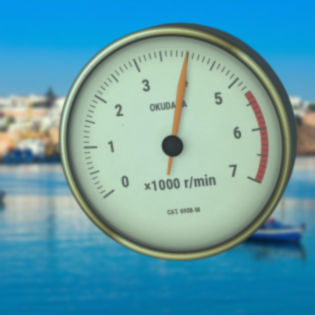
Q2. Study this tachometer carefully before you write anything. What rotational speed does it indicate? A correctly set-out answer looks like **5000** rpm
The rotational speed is **4000** rpm
